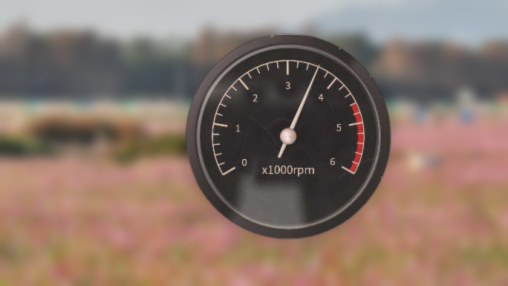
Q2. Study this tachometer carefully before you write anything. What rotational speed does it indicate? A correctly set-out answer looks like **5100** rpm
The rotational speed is **3600** rpm
